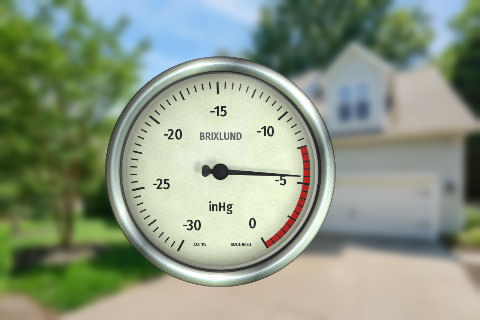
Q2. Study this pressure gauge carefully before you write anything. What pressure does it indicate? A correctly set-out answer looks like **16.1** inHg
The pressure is **-5.5** inHg
